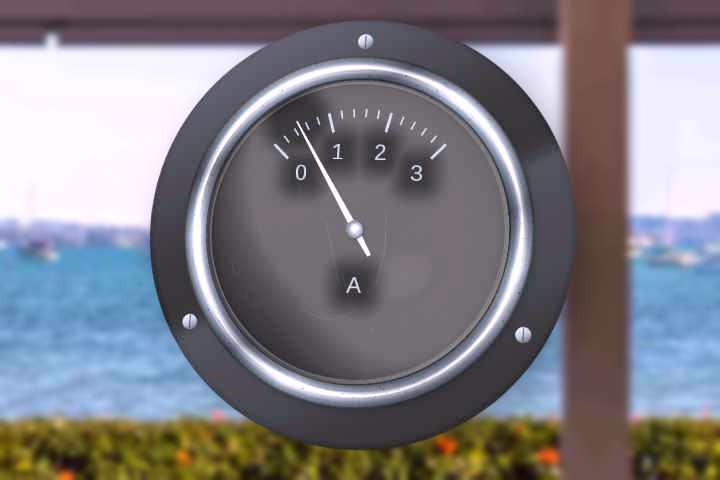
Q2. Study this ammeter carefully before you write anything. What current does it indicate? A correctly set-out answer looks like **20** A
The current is **0.5** A
